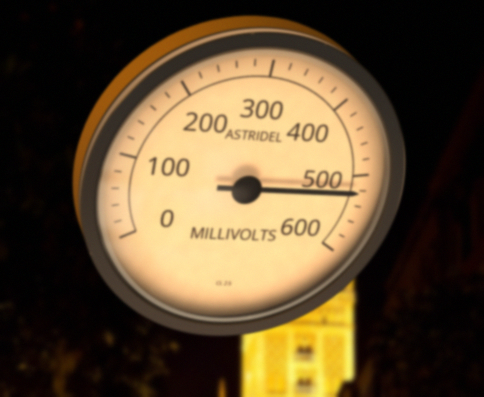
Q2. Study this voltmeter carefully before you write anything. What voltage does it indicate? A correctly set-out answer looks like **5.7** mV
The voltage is **520** mV
